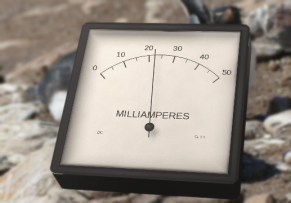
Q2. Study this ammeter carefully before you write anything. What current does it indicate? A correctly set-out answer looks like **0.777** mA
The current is **22.5** mA
